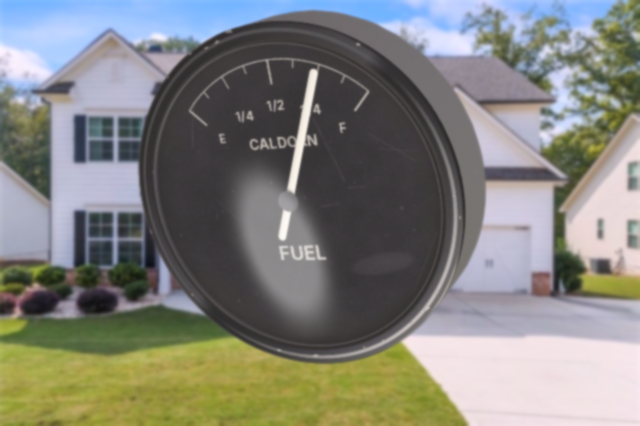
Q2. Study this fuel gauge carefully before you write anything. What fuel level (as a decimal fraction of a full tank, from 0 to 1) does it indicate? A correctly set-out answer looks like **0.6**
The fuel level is **0.75**
